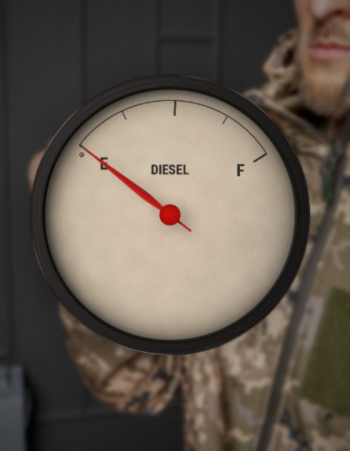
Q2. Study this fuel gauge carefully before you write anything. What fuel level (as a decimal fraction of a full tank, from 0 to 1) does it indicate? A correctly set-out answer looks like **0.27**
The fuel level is **0**
